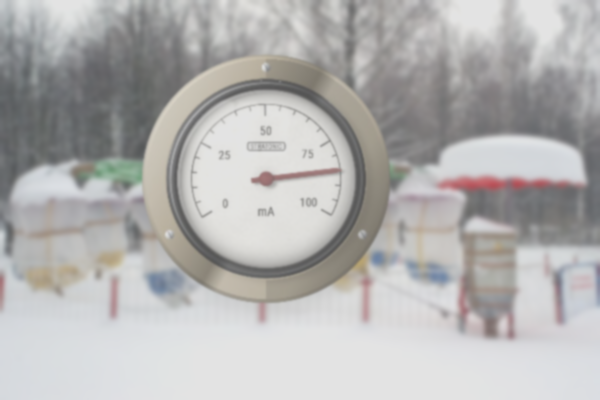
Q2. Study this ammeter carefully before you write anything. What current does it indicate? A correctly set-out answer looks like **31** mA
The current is **85** mA
